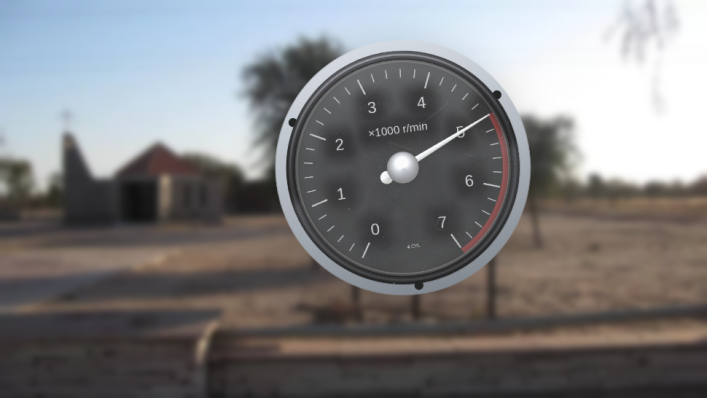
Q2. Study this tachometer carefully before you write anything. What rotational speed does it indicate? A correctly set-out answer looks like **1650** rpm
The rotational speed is **5000** rpm
